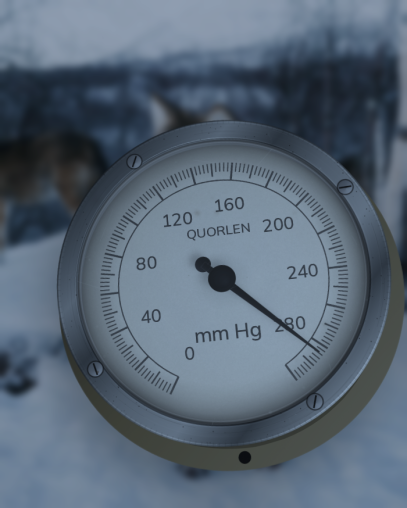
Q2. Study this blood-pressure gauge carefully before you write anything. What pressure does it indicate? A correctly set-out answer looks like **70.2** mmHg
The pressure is **284** mmHg
